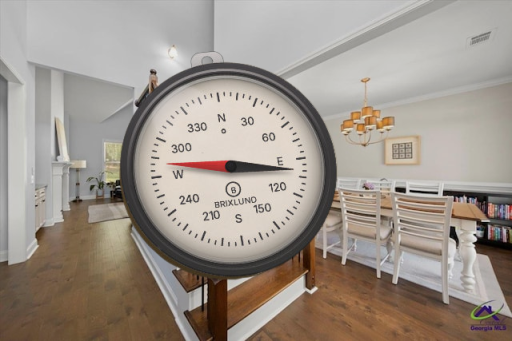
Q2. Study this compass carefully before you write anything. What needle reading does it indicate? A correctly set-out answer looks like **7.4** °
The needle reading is **280** °
